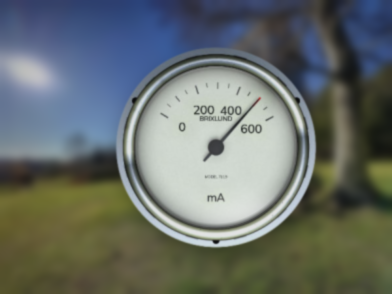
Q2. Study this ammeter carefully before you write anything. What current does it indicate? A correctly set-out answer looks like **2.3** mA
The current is **500** mA
